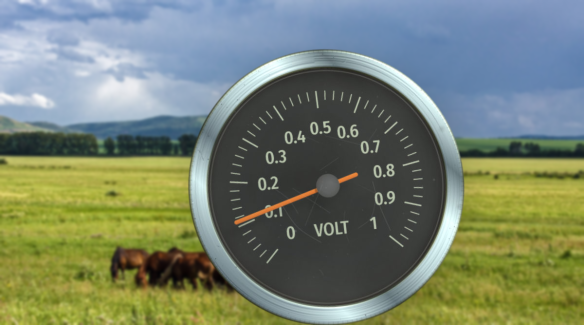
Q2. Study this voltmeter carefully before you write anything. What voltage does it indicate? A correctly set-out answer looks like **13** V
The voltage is **0.11** V
